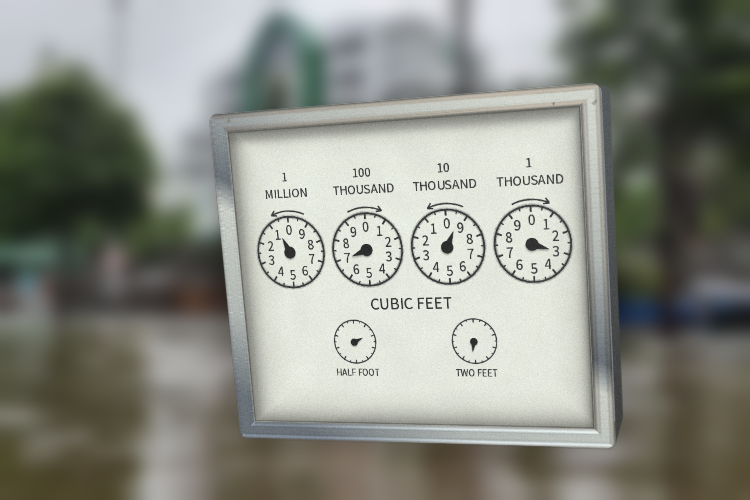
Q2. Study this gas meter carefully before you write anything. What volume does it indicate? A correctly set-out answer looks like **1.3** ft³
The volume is **69300** ft³
